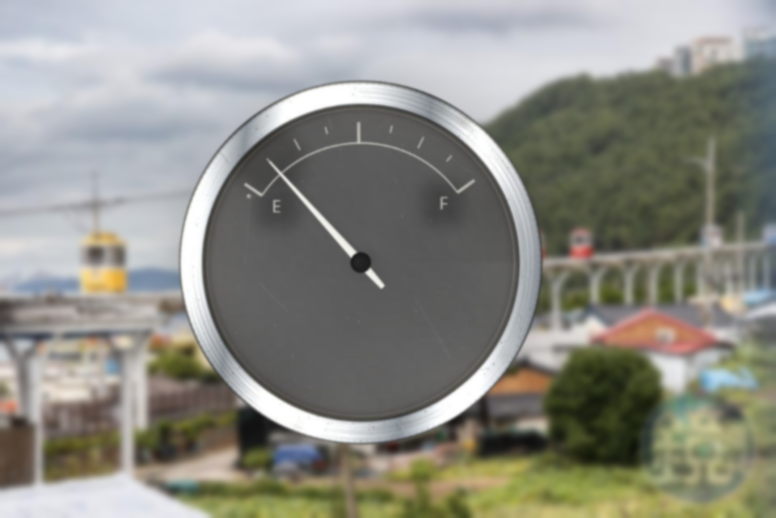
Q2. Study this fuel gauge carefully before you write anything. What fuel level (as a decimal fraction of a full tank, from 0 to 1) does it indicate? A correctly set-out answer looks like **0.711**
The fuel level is **0.125**
